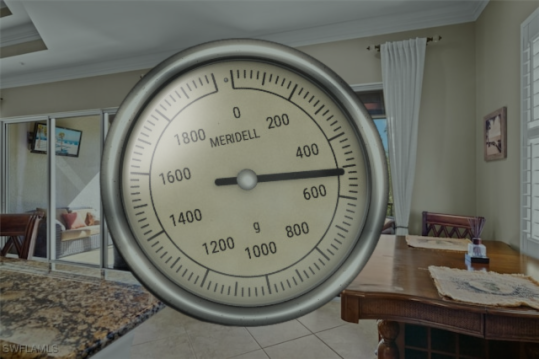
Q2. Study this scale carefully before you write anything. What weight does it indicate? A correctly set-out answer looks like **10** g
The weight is **520** g
